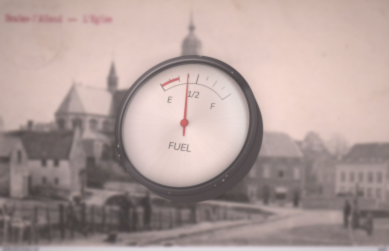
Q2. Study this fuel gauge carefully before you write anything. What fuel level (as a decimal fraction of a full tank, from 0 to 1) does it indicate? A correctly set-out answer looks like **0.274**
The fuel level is **0.375**
